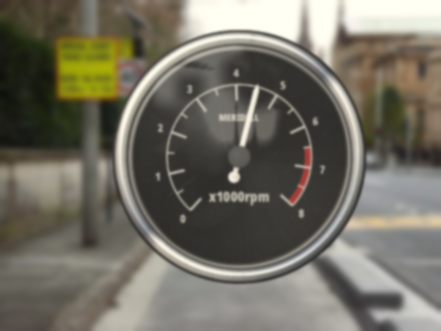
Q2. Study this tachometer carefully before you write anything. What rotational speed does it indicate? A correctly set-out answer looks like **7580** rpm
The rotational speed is **4500** rpm
